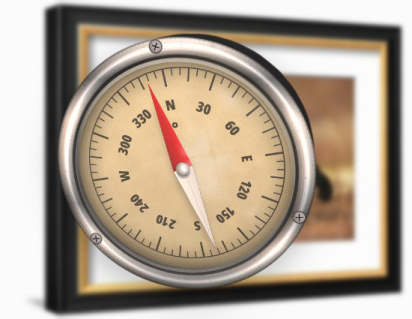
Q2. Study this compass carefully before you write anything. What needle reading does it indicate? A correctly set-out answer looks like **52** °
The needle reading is **350** °
